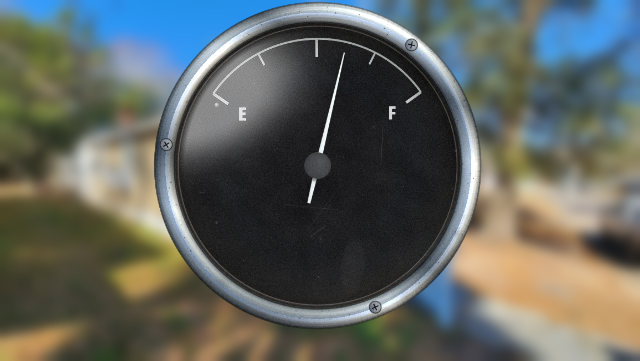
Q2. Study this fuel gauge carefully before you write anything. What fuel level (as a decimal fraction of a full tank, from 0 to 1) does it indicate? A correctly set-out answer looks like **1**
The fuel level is **0.625**
